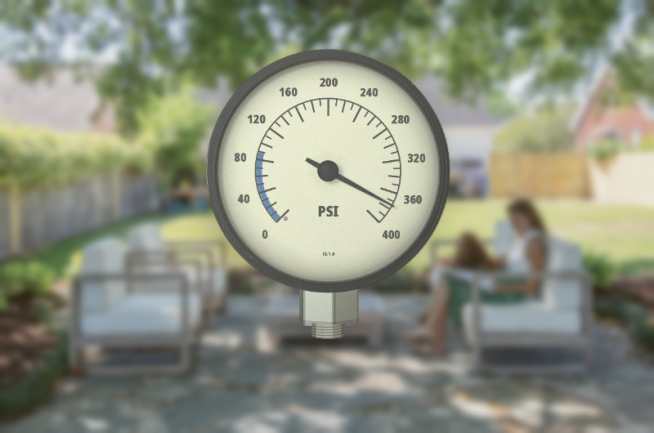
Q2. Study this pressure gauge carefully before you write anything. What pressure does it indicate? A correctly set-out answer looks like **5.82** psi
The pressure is **375** psi
